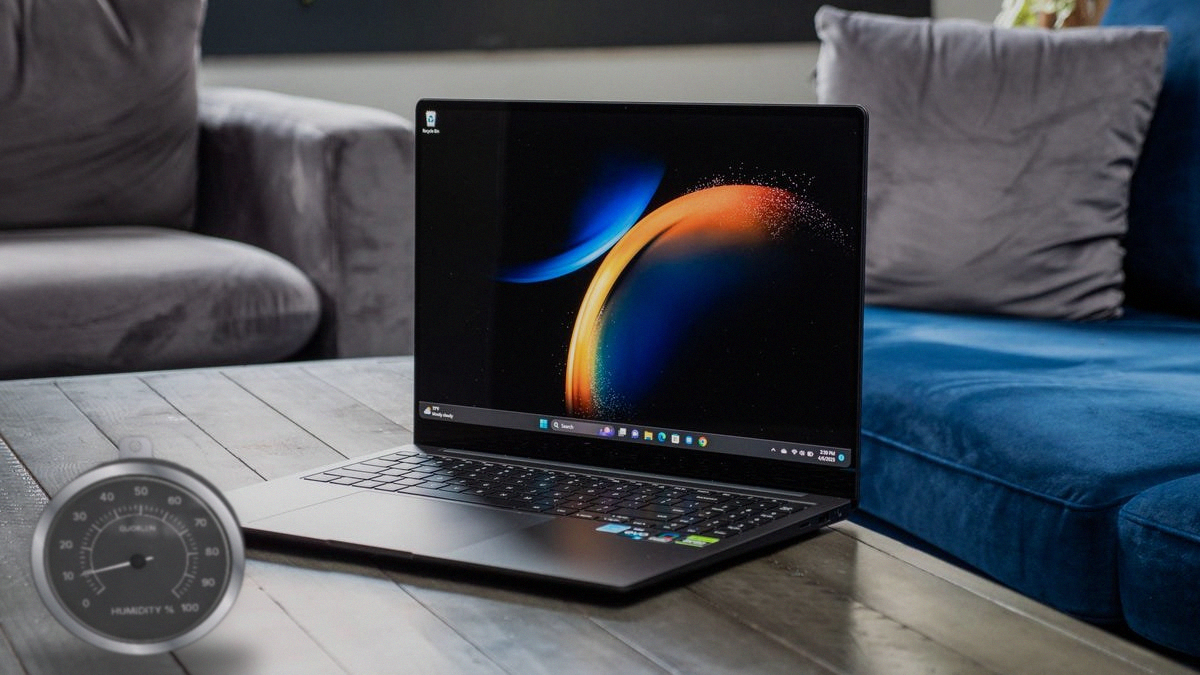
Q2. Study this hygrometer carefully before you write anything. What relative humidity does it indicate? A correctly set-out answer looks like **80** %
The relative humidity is **10** %
